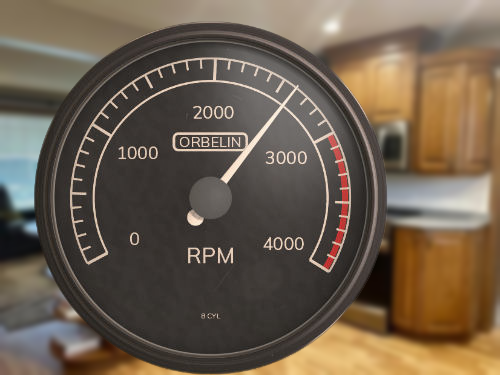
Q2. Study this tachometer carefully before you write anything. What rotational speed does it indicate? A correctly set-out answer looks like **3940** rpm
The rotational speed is **2600** rpm
